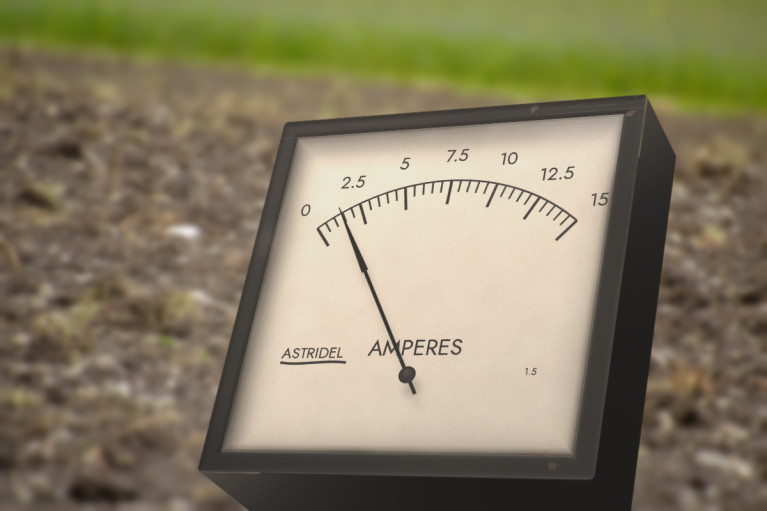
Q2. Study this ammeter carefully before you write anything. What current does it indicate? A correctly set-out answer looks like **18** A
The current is **1.5** A
